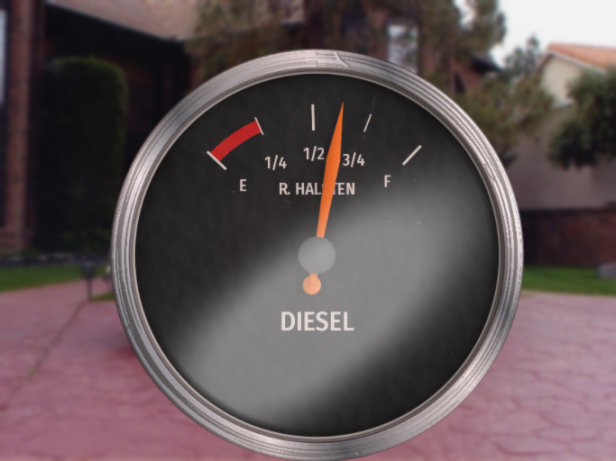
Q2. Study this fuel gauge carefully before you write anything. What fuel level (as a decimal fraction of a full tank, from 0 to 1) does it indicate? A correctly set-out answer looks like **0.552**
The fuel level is **0.625**
